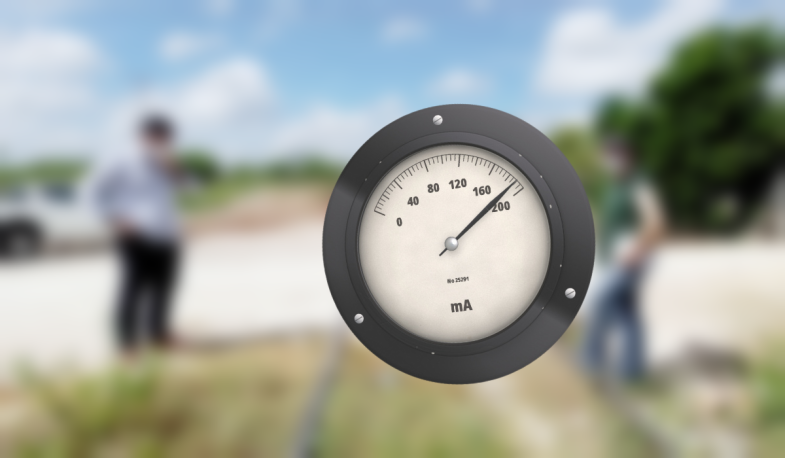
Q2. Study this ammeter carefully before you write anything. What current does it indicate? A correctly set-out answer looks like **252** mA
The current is **190** mA
